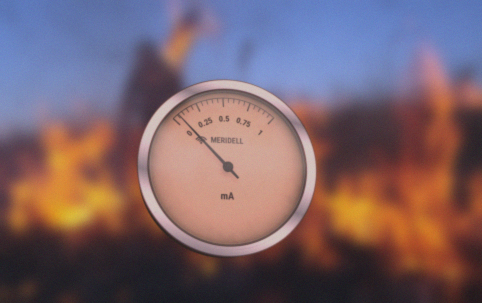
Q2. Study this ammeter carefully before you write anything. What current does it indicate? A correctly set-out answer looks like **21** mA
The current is **0.05** mA
